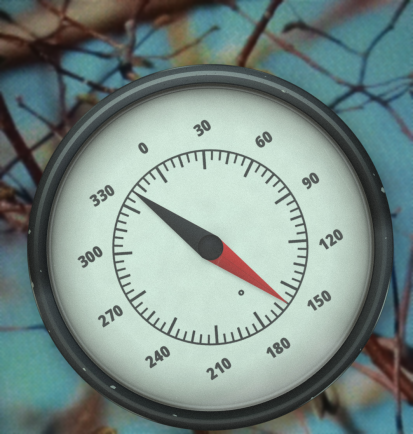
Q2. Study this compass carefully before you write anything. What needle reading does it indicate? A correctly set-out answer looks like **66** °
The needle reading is **160** °
